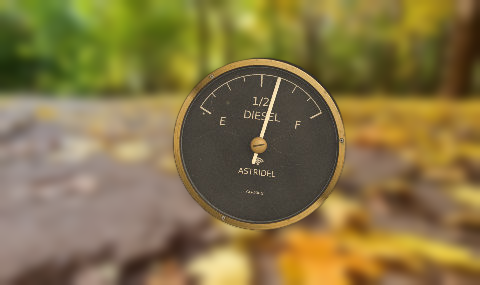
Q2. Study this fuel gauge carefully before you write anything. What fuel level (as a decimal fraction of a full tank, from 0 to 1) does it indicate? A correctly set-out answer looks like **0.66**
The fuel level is **0.625**
